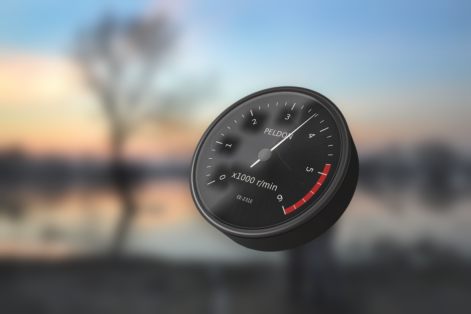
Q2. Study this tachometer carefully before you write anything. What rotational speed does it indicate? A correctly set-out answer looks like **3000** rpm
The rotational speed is **3600** rpm
